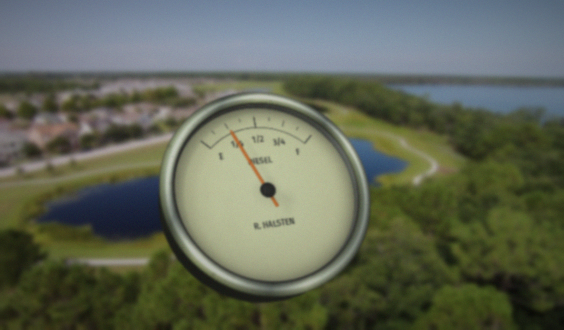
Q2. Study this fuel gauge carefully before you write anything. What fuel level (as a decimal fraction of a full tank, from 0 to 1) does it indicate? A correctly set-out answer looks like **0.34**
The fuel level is **0.25**
